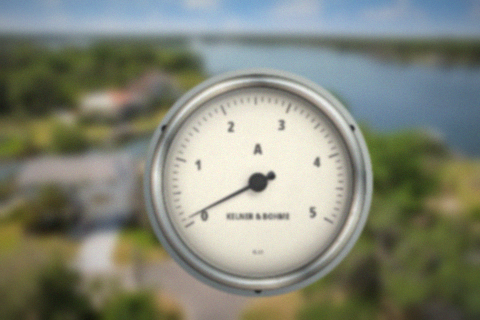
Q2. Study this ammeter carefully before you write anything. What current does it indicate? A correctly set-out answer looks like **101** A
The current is **0.1** A
